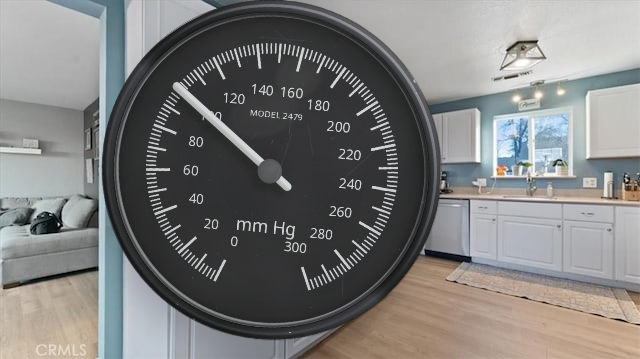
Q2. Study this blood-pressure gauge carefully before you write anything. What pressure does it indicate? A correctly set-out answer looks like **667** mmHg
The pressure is **100** mmHg
